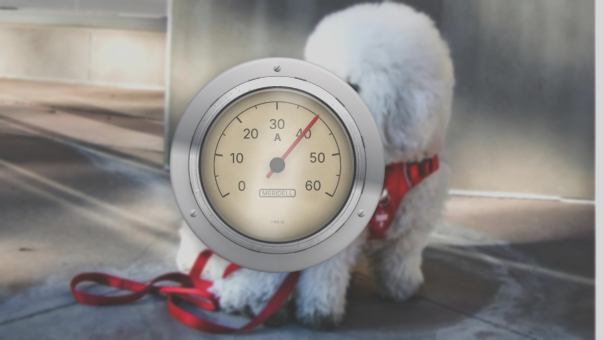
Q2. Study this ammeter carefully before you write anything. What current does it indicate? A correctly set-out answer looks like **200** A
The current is **40** A
